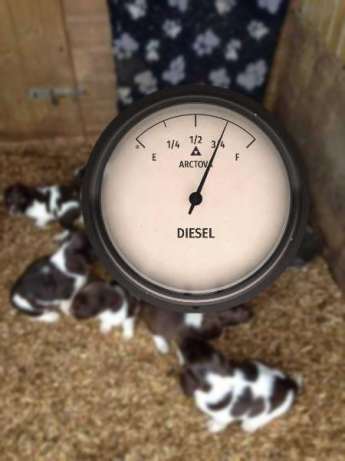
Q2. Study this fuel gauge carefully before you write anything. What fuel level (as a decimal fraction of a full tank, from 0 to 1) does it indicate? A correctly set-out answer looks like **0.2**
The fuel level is **0.75**
